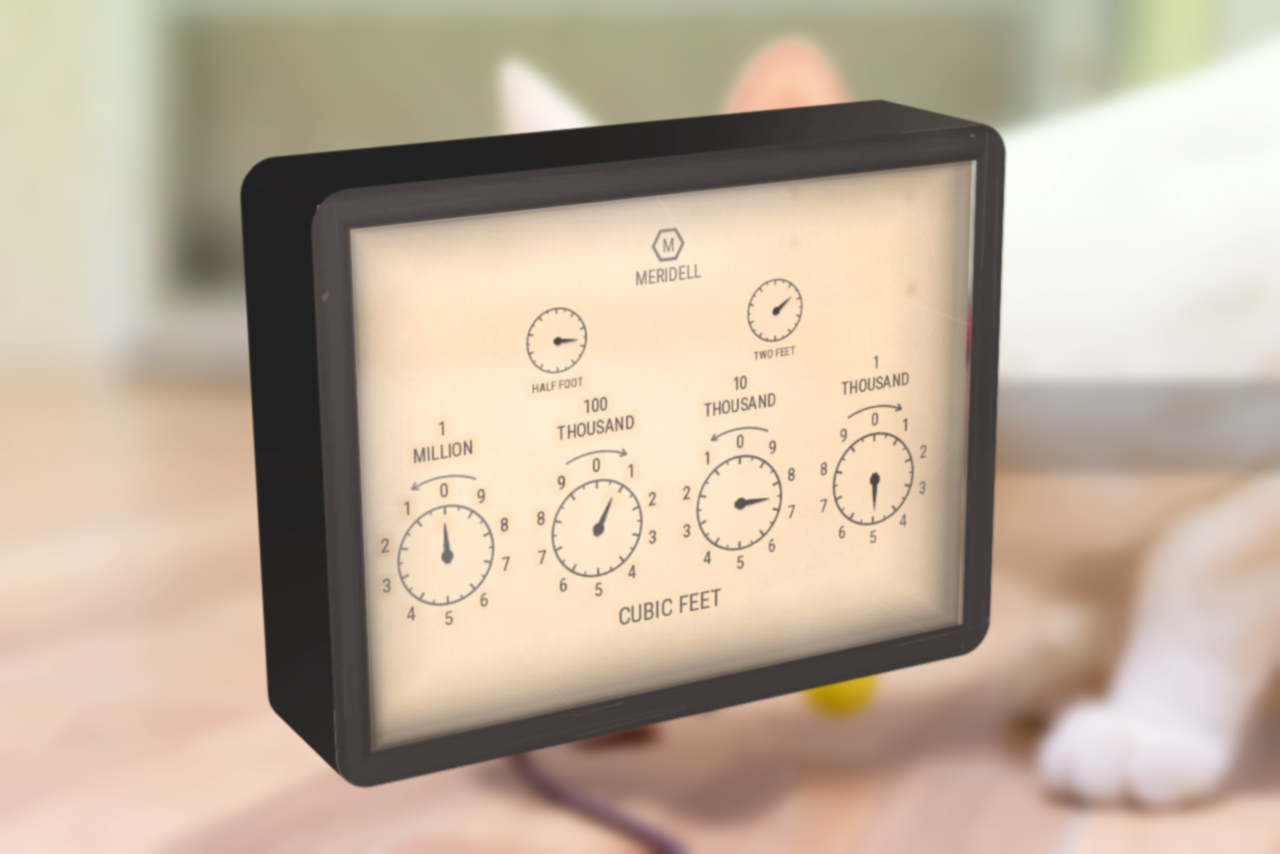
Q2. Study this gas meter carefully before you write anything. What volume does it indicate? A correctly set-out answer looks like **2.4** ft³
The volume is **7500** ft³
